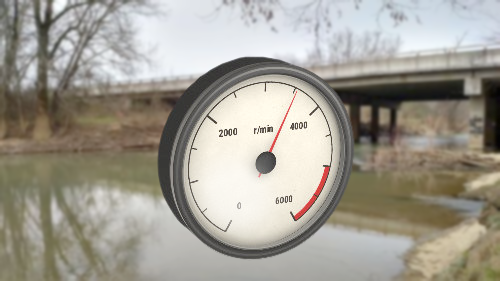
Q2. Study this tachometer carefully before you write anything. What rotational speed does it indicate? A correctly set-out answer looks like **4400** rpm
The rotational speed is **3500** rpm
